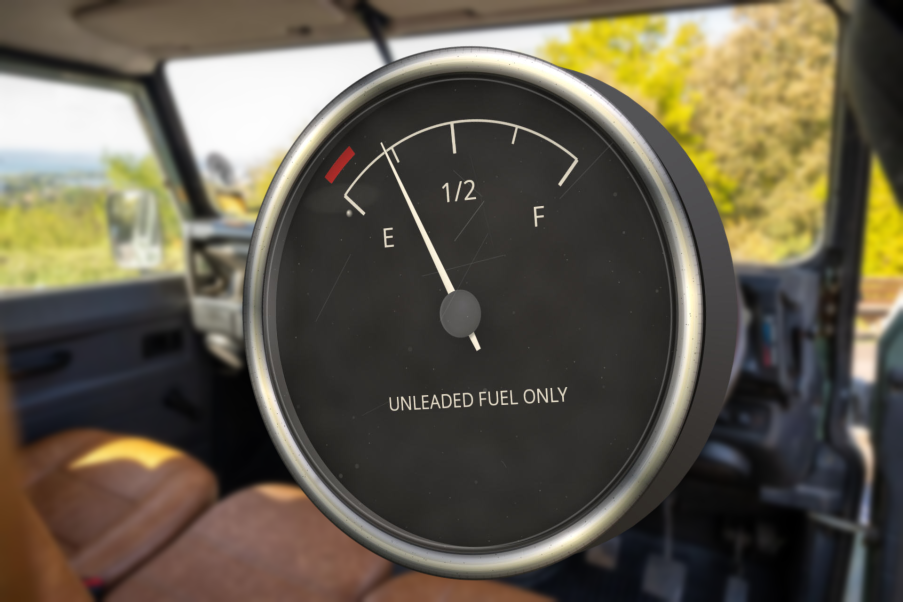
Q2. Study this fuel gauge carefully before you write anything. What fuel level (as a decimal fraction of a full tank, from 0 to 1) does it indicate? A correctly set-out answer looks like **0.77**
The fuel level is **0.25**
